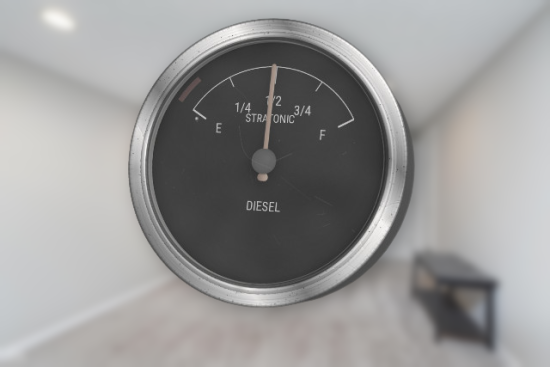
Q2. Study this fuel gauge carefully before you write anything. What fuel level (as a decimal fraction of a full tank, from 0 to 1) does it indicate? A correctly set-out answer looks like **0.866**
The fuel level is **0.5**
